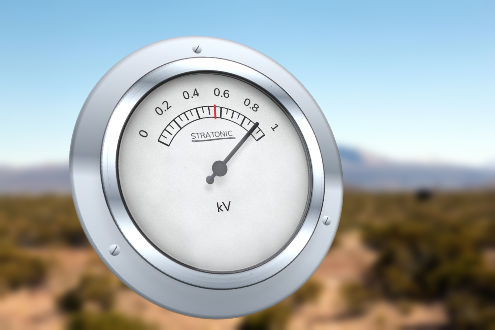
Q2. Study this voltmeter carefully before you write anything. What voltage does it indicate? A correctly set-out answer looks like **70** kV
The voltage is **0.9** kV
